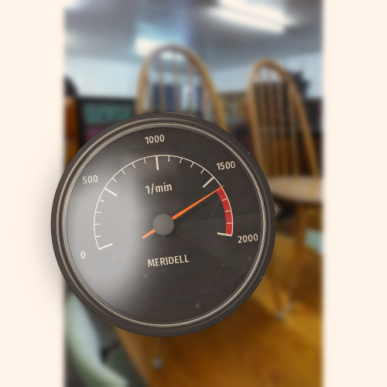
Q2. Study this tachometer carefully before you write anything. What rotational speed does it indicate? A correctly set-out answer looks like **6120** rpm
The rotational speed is **1600** rpm
